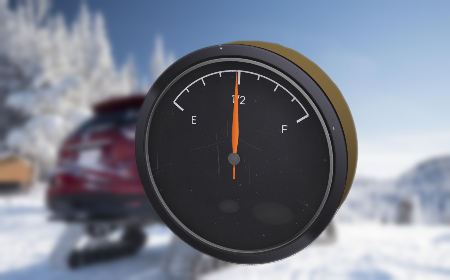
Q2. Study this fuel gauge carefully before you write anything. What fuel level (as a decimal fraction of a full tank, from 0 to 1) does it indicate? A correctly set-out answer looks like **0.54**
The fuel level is **0.5**
